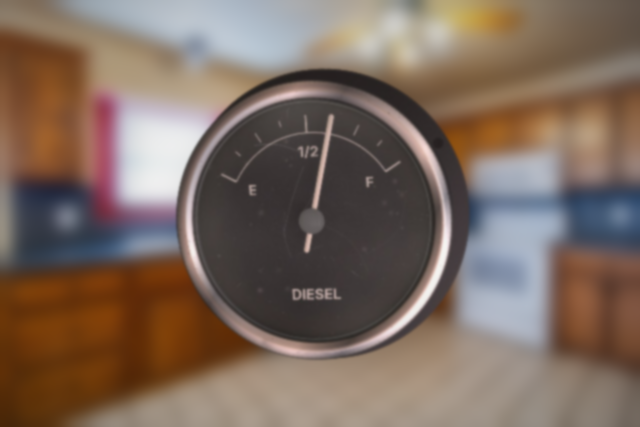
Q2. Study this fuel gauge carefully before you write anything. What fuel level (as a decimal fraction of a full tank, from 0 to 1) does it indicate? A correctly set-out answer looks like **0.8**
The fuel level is **0.625**
